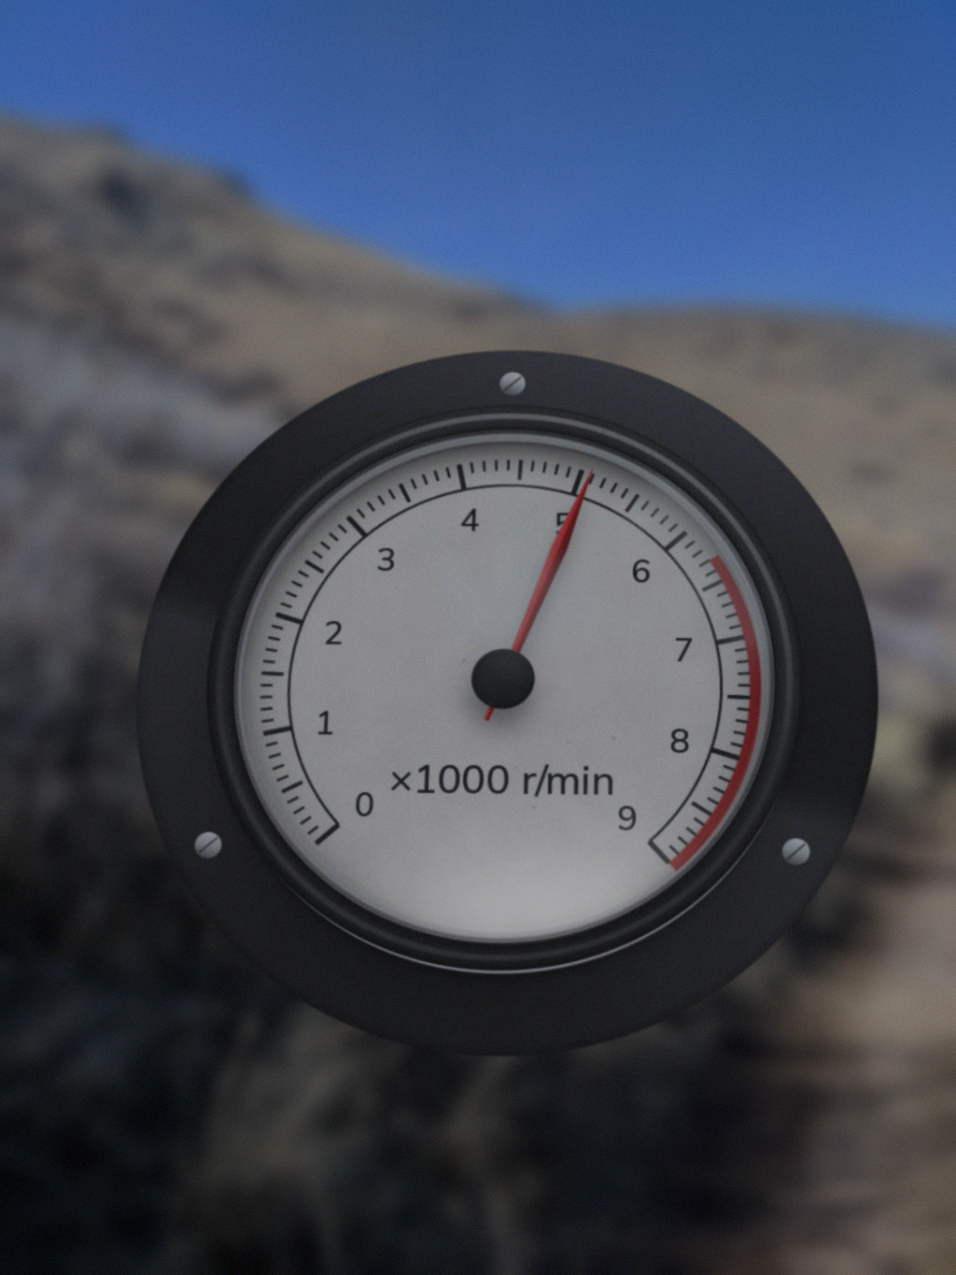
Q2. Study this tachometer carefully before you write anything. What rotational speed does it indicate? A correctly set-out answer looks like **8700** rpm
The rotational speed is **5100** rpm
